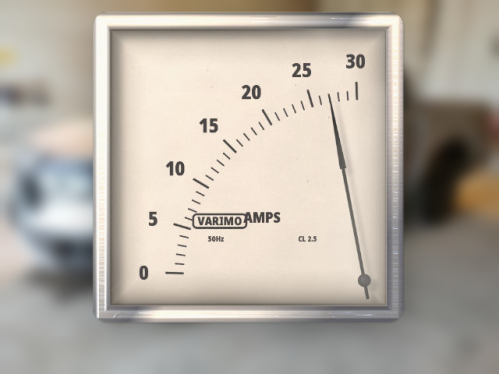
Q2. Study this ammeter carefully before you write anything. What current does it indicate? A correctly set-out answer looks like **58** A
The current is **27** A
